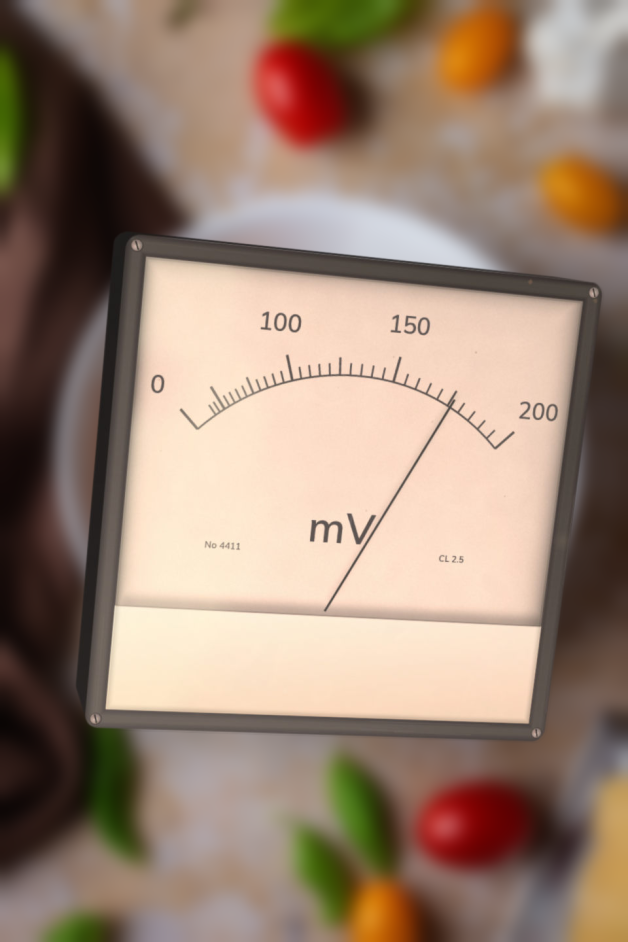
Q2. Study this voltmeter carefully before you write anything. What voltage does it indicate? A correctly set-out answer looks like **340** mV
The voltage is **175** mV
